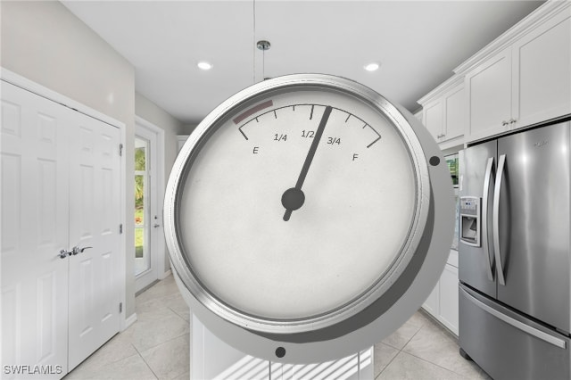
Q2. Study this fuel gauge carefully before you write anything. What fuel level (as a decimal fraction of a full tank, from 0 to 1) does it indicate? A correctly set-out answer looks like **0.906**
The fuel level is **0.625**
